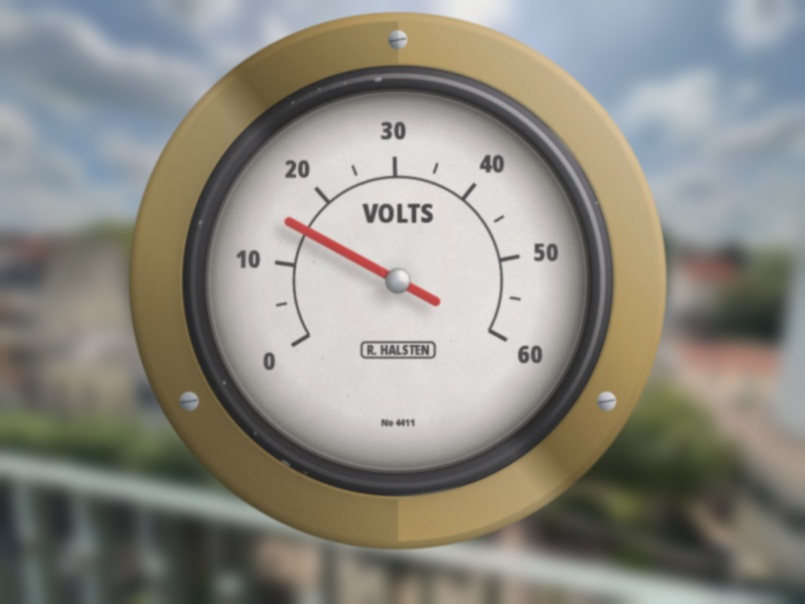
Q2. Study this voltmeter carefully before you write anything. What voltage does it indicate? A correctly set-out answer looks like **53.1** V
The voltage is **15** V
